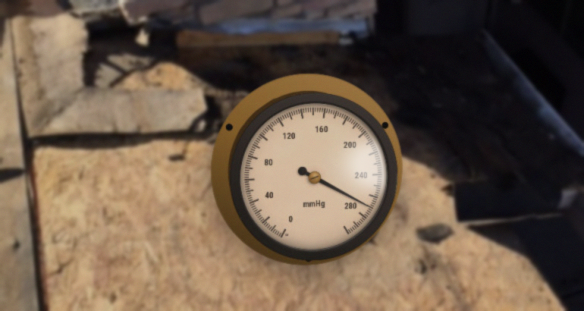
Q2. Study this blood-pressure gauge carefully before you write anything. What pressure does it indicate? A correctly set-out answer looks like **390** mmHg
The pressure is **270** mmHg
